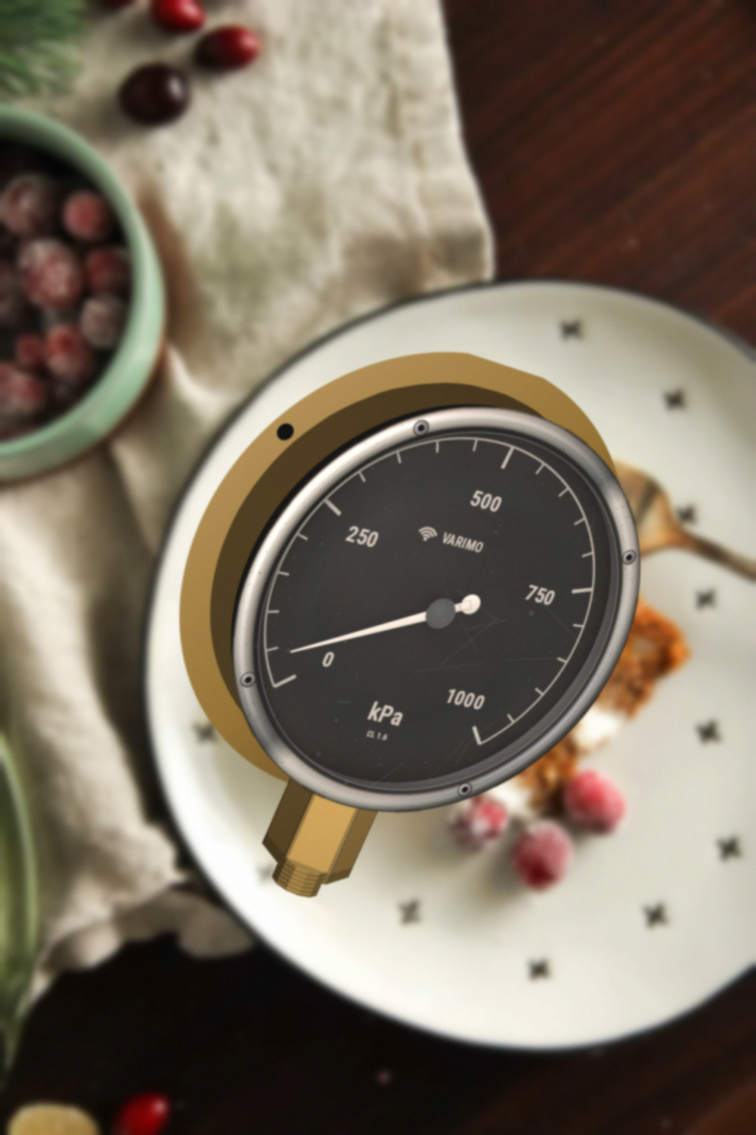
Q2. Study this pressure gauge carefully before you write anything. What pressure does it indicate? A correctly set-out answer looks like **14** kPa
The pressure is **50** kPa
